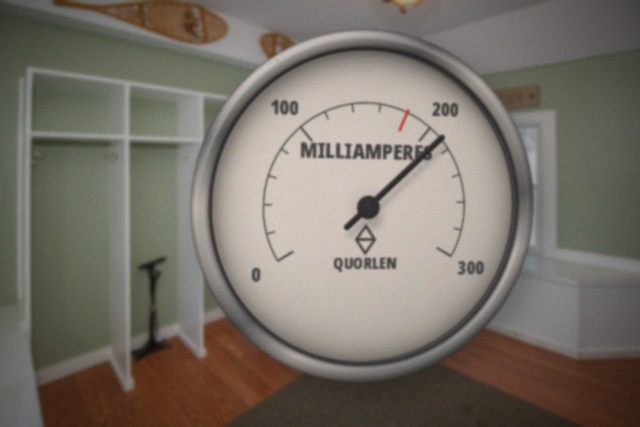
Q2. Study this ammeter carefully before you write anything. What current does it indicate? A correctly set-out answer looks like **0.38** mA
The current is **210** mA
